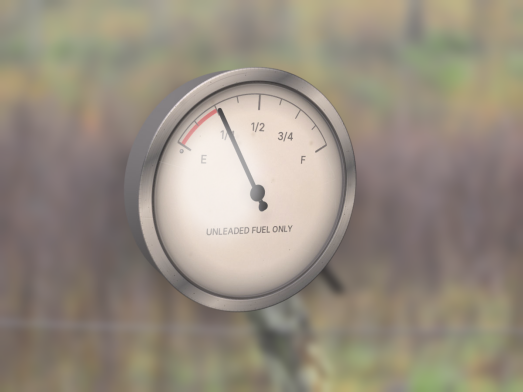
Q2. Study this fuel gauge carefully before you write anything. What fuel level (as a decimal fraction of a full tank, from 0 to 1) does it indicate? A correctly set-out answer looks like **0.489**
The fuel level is **0.25**
